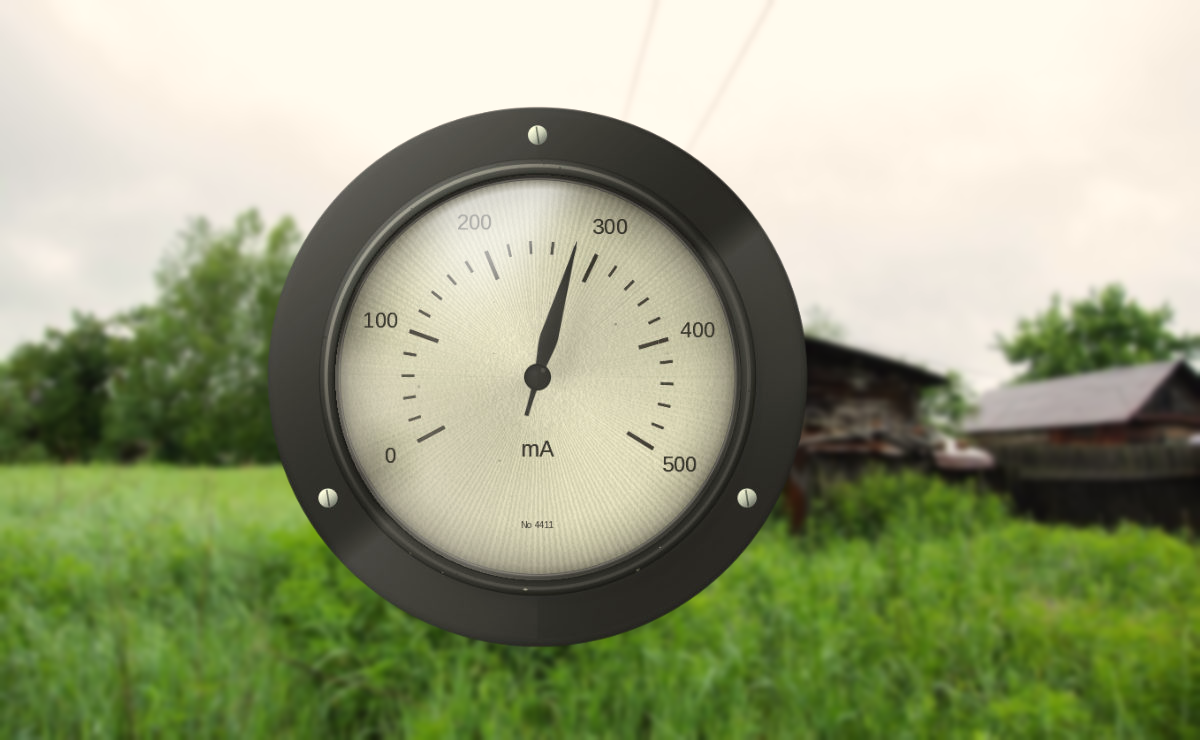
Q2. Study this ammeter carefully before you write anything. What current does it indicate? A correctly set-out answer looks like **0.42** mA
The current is **280** mA
